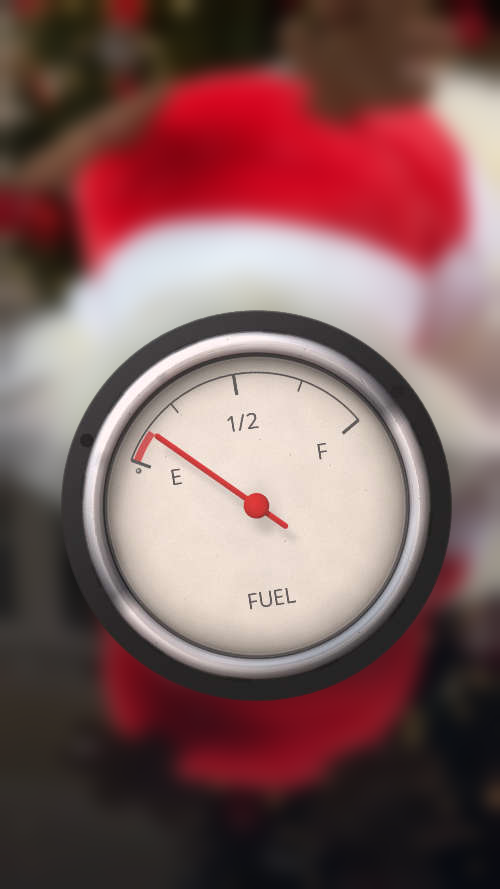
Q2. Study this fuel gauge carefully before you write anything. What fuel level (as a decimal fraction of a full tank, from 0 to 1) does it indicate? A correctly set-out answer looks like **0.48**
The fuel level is **0.125**
